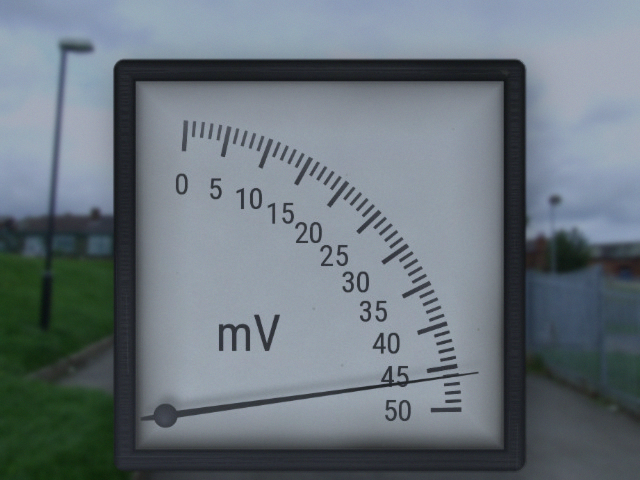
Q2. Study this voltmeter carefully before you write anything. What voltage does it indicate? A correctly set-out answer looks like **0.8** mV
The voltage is **46** mV
